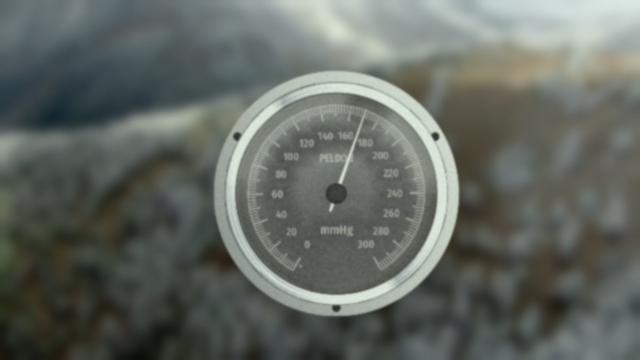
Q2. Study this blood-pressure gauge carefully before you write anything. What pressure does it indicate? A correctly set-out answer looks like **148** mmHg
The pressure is **170** mmHg
